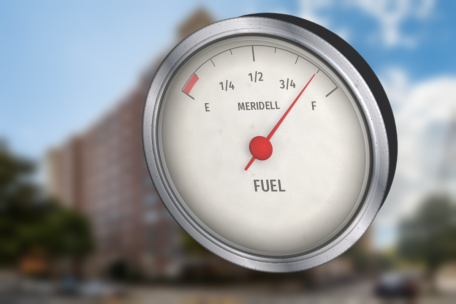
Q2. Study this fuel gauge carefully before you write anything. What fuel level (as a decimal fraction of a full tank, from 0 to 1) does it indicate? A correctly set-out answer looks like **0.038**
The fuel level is **0.875**
